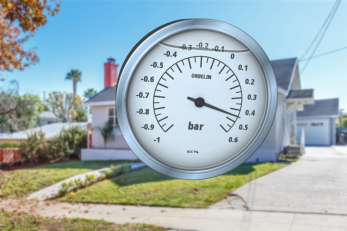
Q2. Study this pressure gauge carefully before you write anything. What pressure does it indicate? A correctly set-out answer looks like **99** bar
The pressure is **0.45** bar
